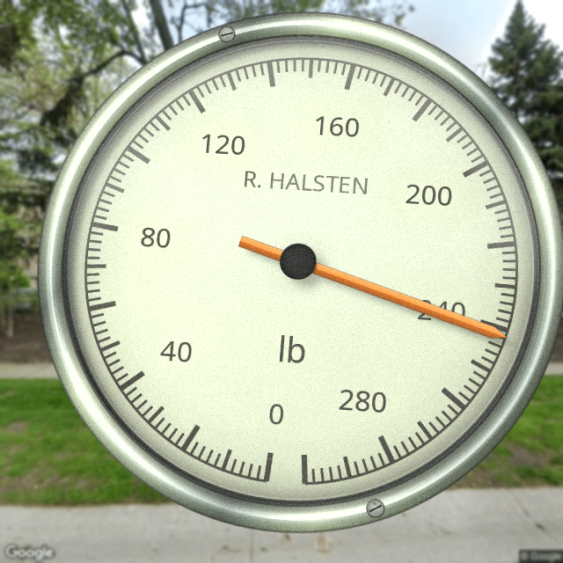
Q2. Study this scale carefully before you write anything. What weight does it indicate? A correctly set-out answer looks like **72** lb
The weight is **242** lb
